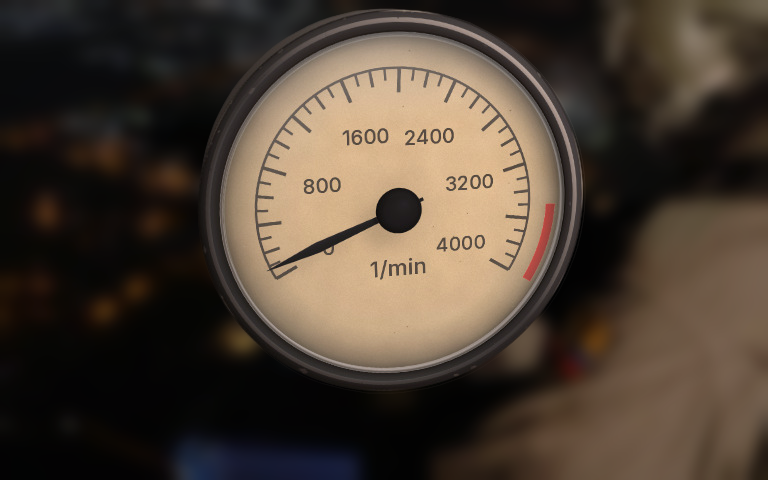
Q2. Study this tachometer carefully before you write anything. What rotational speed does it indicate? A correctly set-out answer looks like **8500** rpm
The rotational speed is **100** rpm
